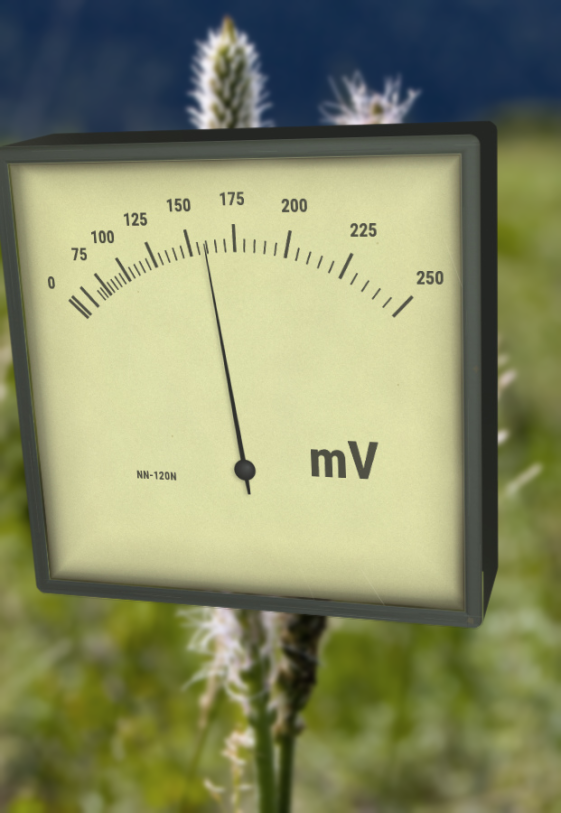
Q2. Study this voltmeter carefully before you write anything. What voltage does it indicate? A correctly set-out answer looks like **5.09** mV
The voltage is **160** mV
